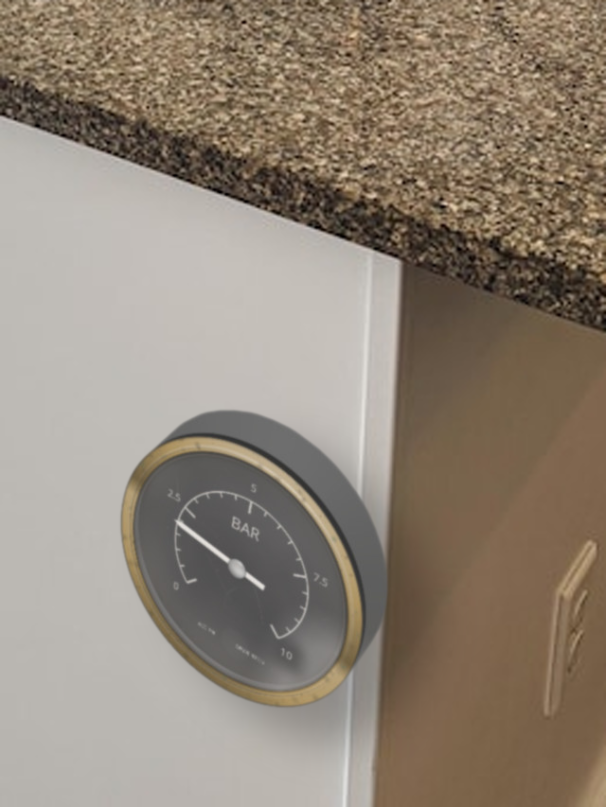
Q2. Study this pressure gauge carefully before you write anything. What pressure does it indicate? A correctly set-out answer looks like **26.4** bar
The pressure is **2** bar
